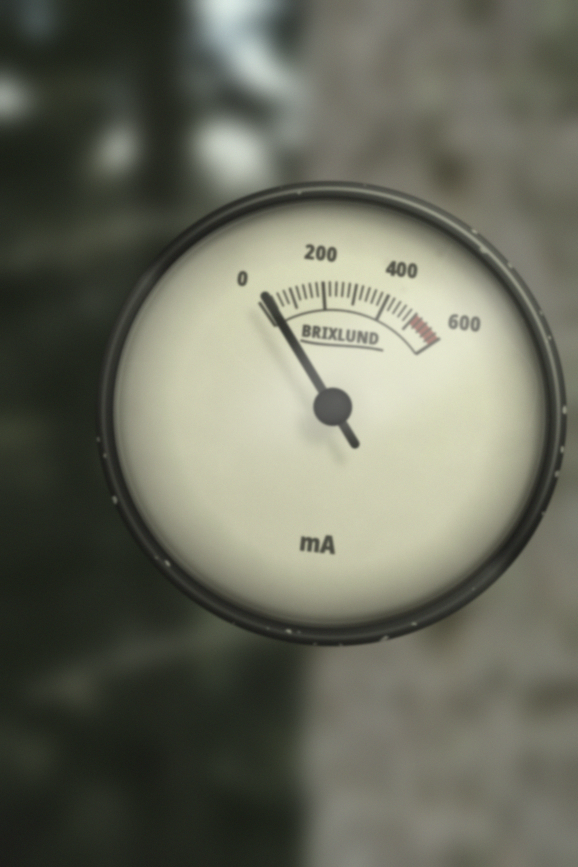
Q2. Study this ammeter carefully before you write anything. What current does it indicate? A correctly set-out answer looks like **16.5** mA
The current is **20** mA
